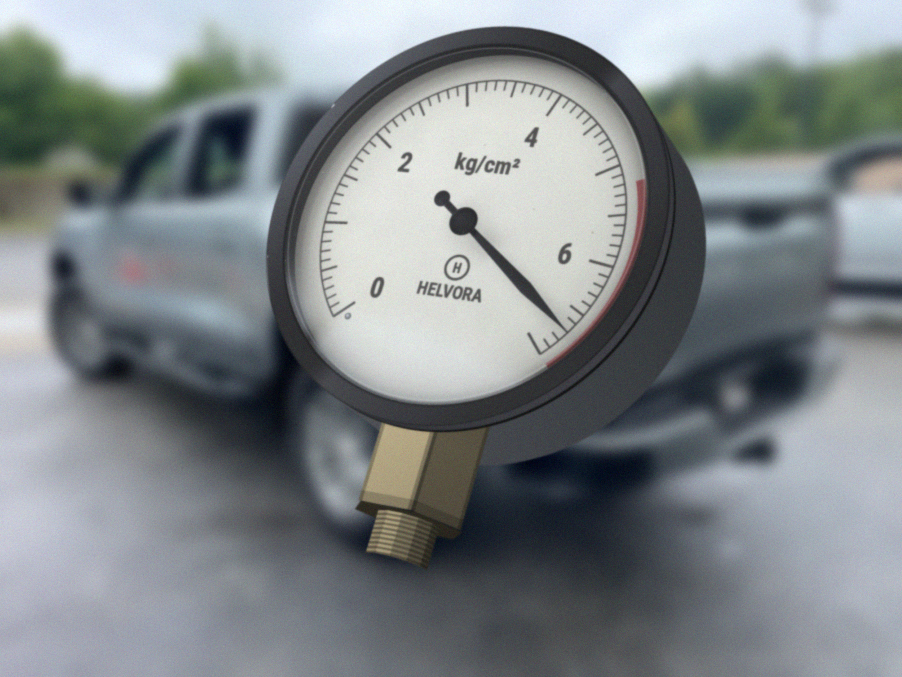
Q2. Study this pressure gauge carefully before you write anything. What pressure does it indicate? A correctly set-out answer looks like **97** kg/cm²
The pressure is **6.7** kg/cm²
